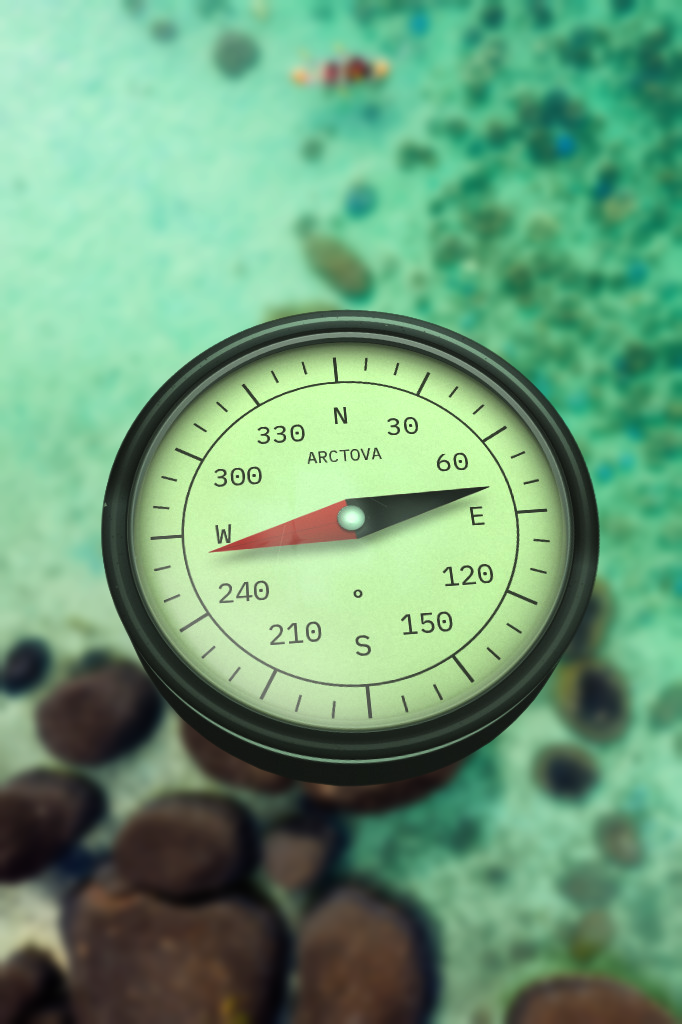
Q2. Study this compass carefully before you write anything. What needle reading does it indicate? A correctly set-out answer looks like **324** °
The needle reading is **260** °
